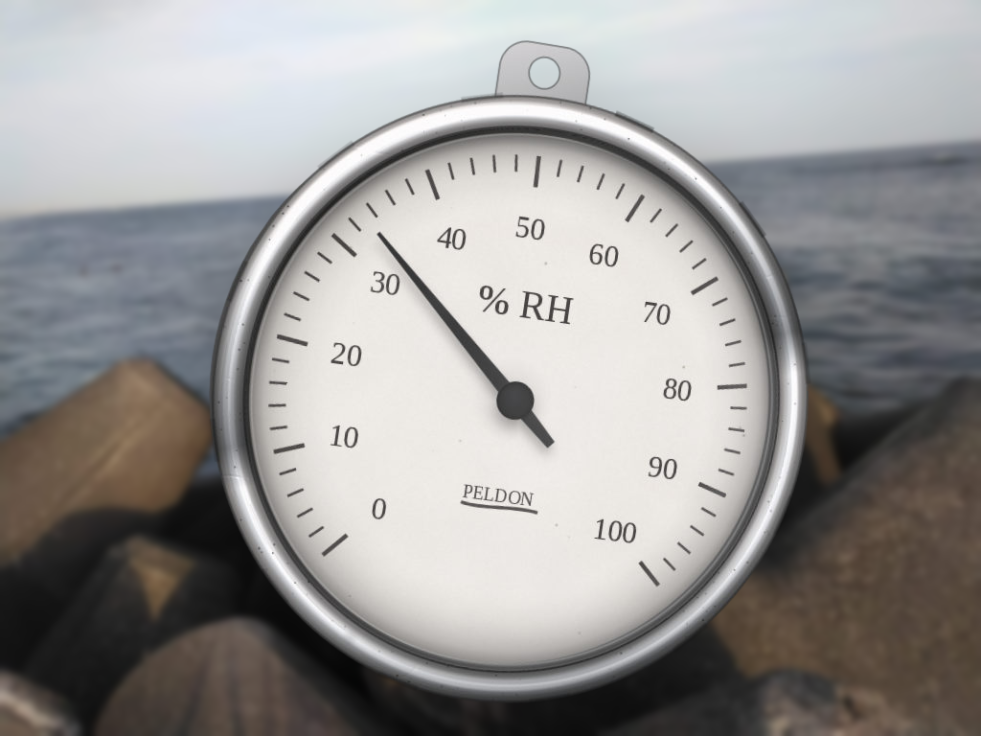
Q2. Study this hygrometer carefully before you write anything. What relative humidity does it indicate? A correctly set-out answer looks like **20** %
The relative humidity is **33** %
